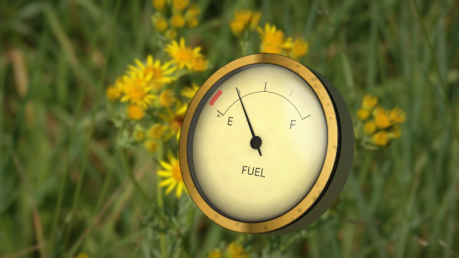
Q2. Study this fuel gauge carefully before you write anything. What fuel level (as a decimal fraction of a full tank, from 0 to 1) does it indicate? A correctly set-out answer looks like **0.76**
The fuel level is **0.25**
